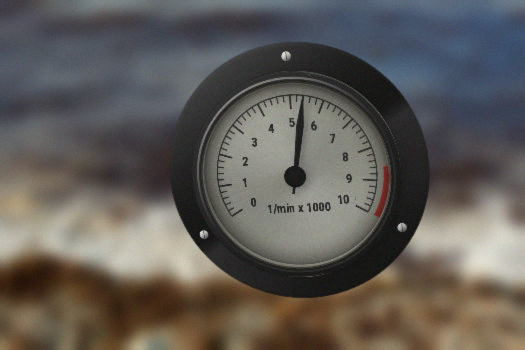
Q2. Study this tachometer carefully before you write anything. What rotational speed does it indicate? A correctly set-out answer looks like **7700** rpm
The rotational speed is **5400** rpm
